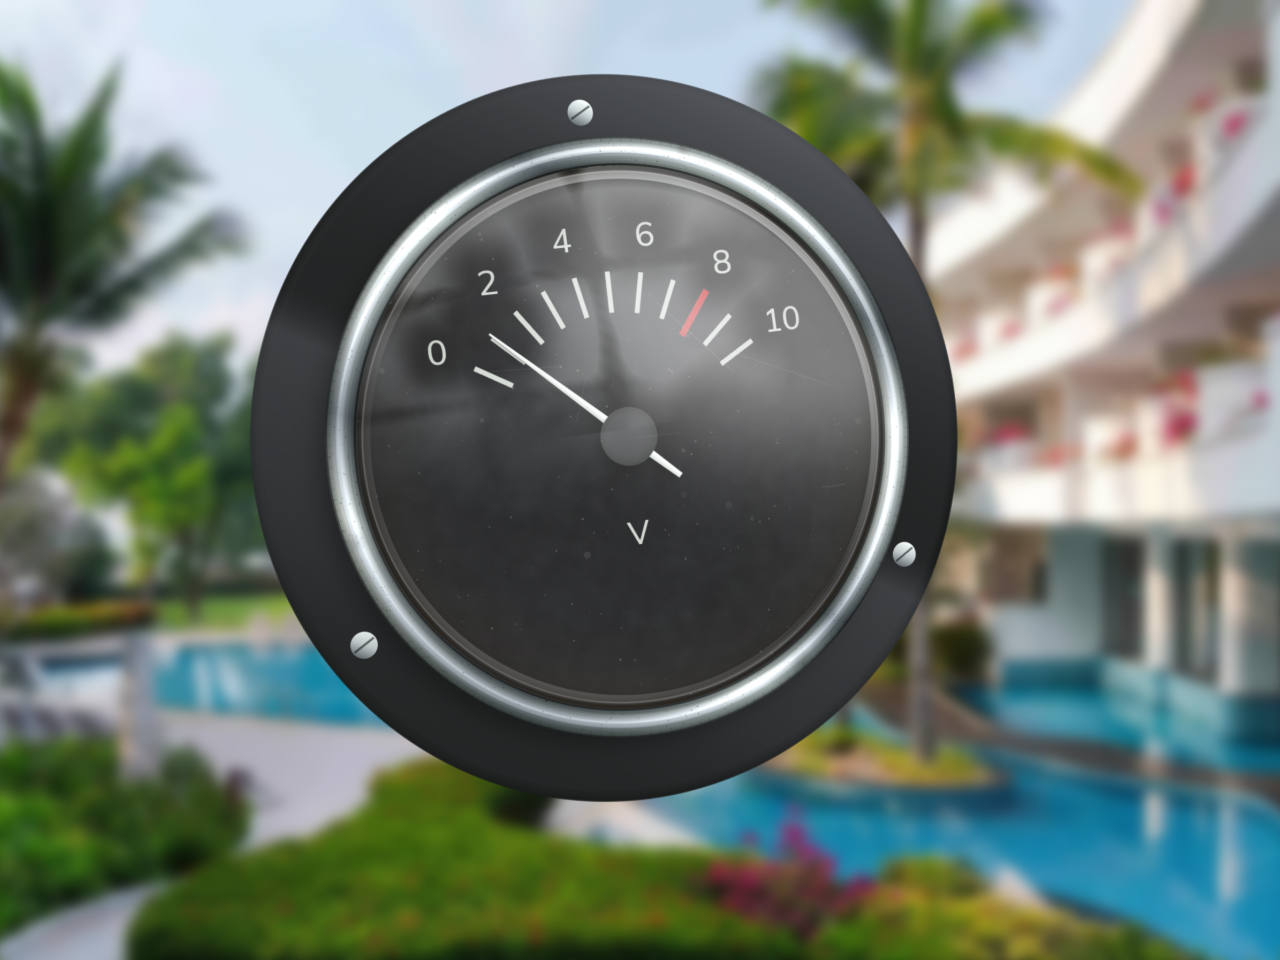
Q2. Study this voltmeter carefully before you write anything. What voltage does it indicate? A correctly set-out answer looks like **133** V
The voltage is **1** V
